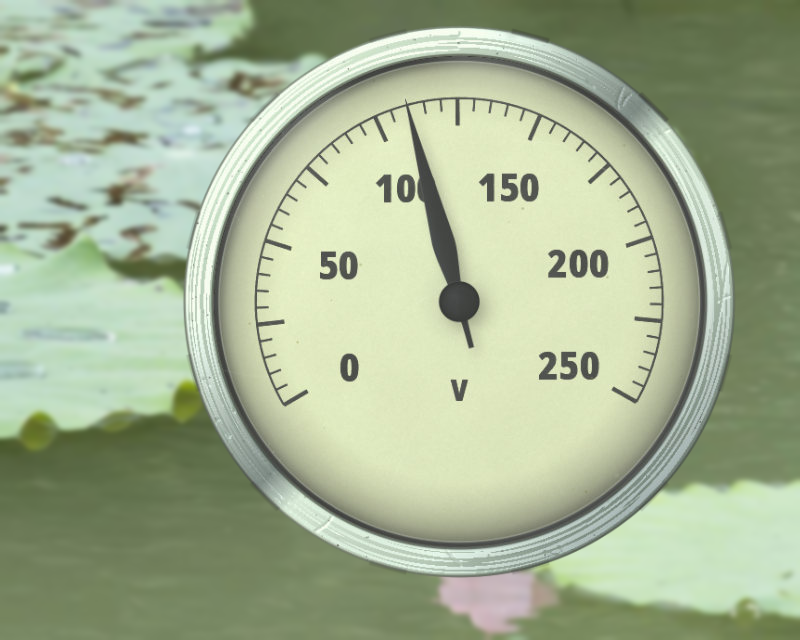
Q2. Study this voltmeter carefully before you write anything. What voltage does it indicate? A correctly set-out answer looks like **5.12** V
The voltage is **110** V
